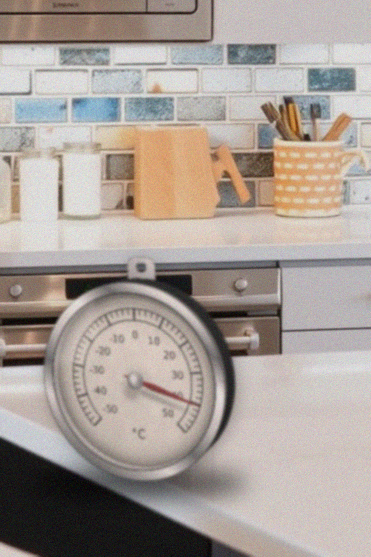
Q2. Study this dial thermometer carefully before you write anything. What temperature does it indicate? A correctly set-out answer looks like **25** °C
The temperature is **40** °C
